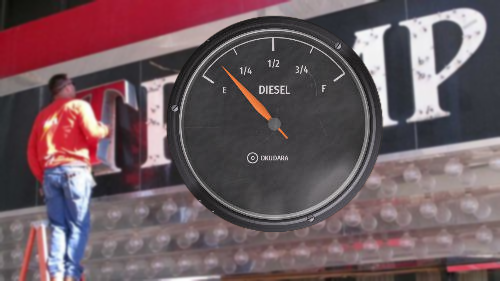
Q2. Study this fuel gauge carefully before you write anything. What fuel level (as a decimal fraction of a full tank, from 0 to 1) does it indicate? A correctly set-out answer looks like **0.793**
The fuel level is **0.125**
